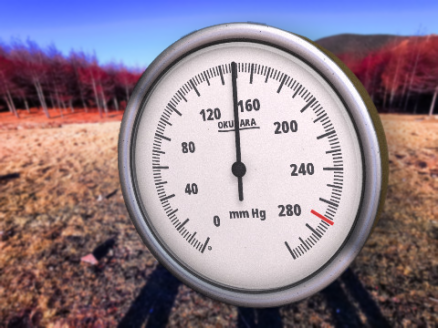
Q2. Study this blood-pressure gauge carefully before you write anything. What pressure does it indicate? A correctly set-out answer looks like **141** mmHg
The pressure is **150** mmHg
